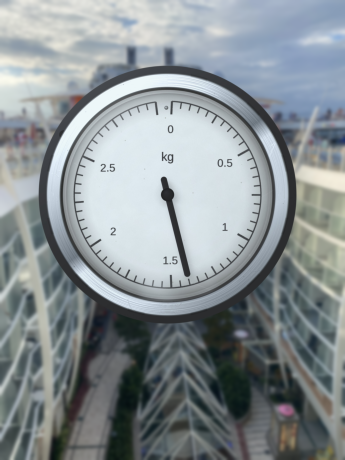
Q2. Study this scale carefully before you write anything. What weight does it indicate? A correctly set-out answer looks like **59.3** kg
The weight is **1.4** kg
